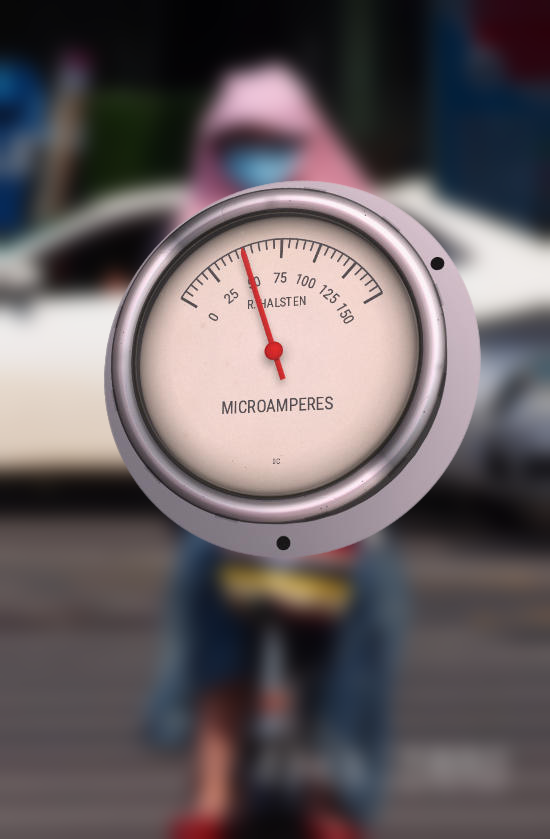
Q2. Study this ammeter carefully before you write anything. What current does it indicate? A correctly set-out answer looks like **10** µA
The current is **50** µA
